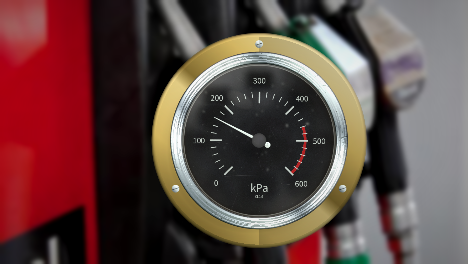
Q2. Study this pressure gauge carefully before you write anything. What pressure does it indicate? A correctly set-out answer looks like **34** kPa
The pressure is **160** kPa
